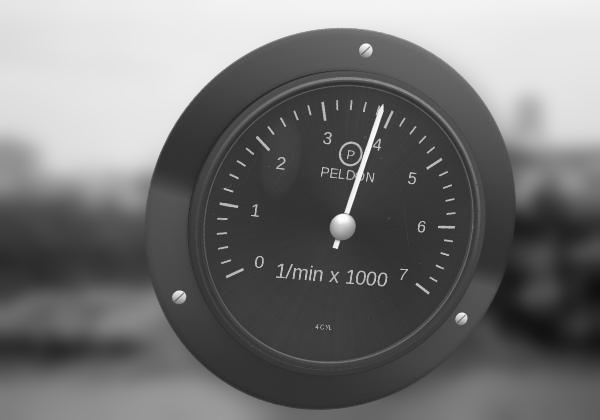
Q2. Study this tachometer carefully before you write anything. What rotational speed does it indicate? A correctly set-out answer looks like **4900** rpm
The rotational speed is **3800** rpm
